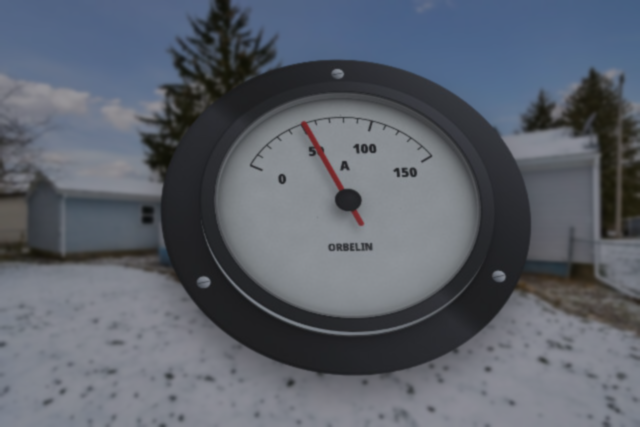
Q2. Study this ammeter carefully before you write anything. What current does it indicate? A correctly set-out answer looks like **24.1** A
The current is **50** A
